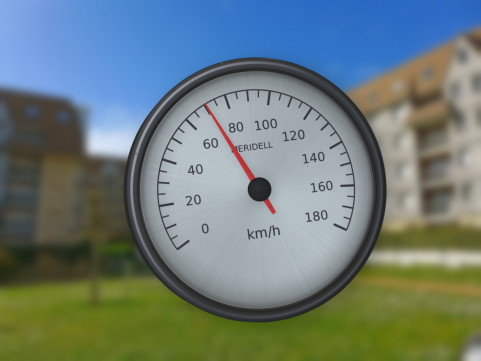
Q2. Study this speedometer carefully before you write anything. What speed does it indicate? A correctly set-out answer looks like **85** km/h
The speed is **70** km/h
